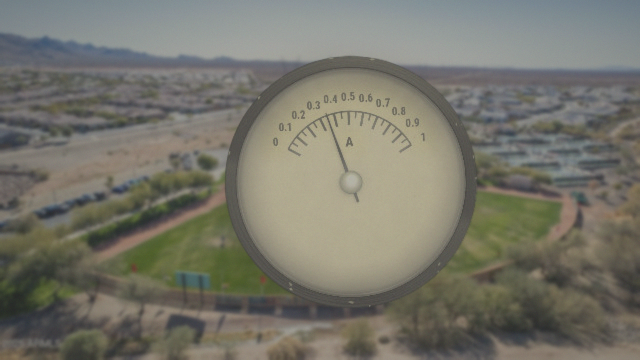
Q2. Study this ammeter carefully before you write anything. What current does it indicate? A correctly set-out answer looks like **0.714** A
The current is **0.35** A
